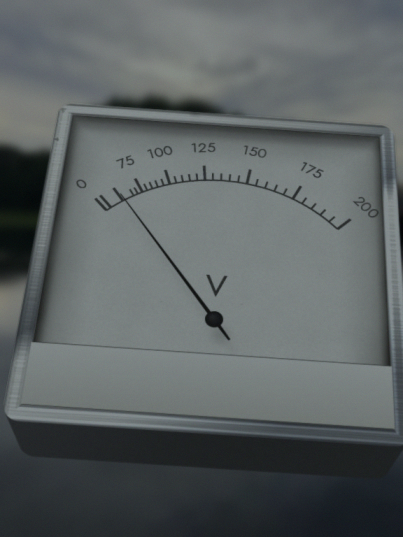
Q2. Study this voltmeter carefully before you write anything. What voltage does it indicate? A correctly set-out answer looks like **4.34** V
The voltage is **50** V
